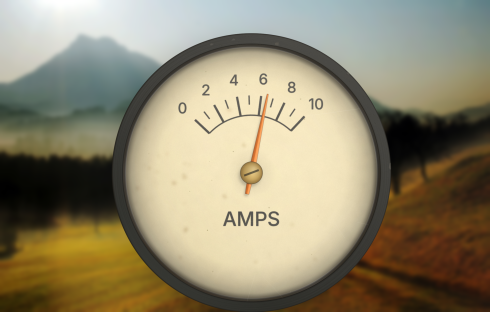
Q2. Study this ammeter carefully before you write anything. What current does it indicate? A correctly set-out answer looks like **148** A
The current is **6.5** A
